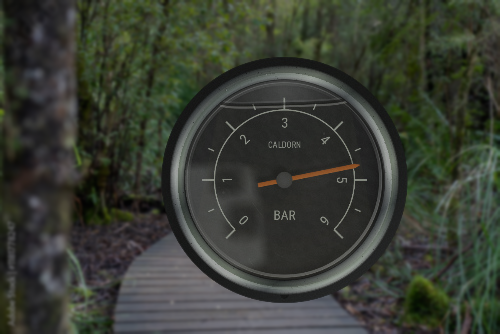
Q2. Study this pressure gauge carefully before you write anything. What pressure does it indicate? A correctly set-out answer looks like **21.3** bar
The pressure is **4.75** bar
